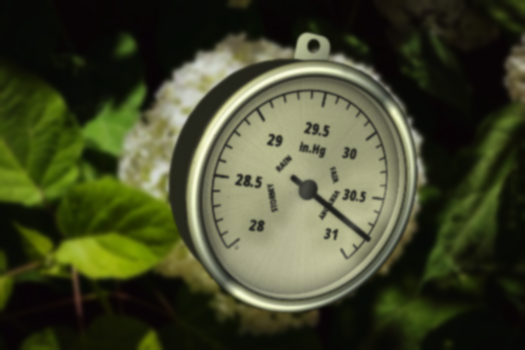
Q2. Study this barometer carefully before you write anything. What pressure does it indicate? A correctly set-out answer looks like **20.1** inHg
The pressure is **30.8** inHg
